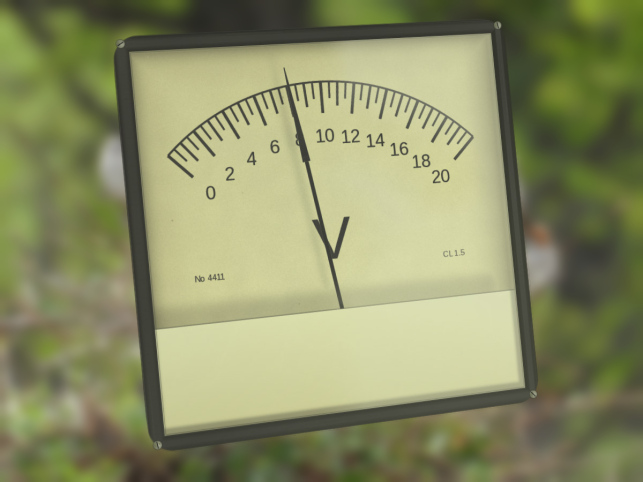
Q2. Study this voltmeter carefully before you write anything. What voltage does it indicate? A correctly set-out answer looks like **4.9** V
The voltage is **8** V
